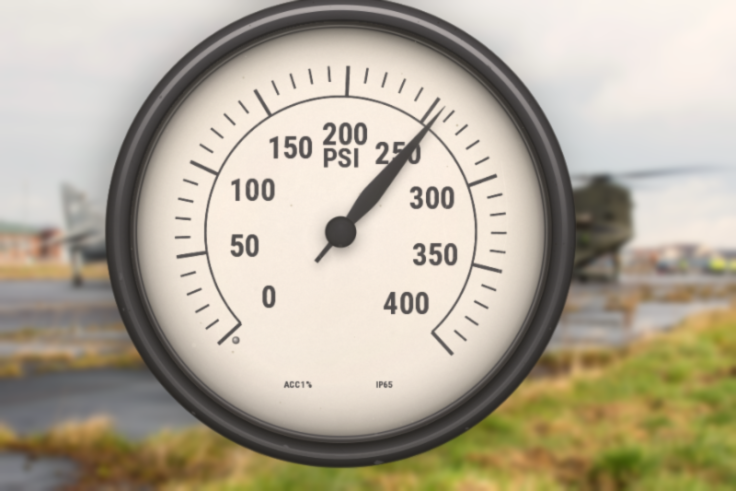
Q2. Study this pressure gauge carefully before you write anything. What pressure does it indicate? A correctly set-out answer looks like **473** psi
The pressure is **255** psi
